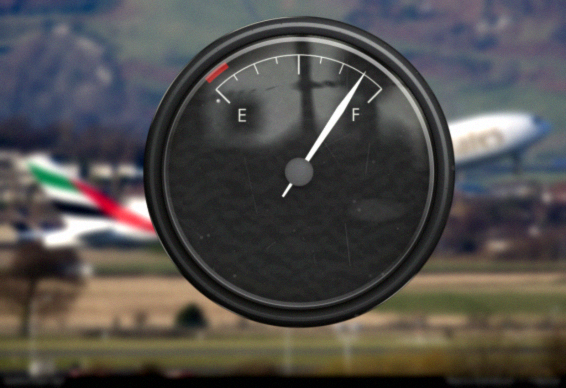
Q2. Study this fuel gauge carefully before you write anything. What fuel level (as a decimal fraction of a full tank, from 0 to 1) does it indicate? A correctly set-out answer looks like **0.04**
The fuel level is **0.875**
